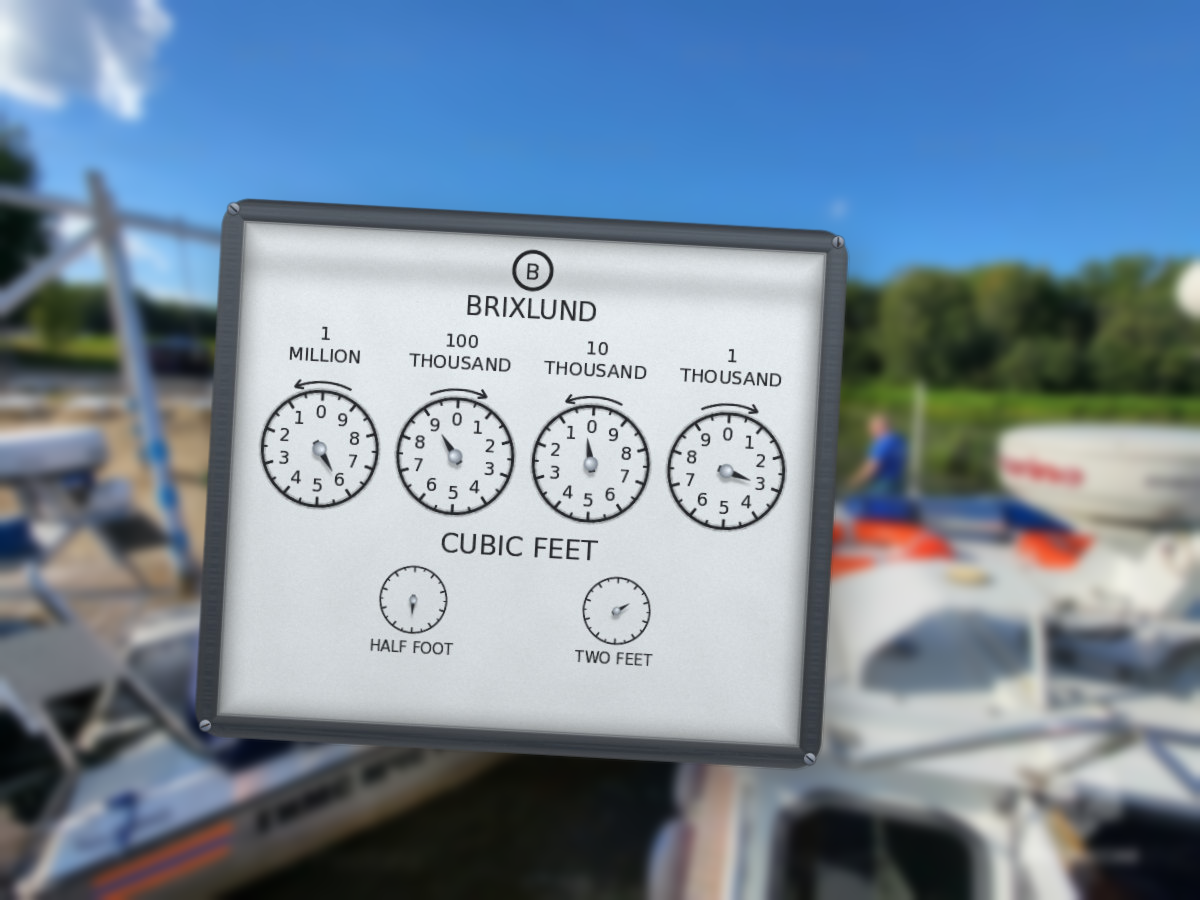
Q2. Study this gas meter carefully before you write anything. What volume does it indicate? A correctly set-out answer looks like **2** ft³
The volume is **590300** ft³
